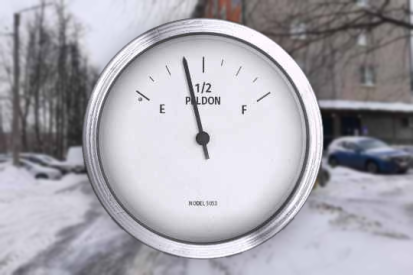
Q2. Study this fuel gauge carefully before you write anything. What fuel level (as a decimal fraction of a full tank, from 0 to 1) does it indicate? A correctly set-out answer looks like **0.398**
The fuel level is **0.375**
